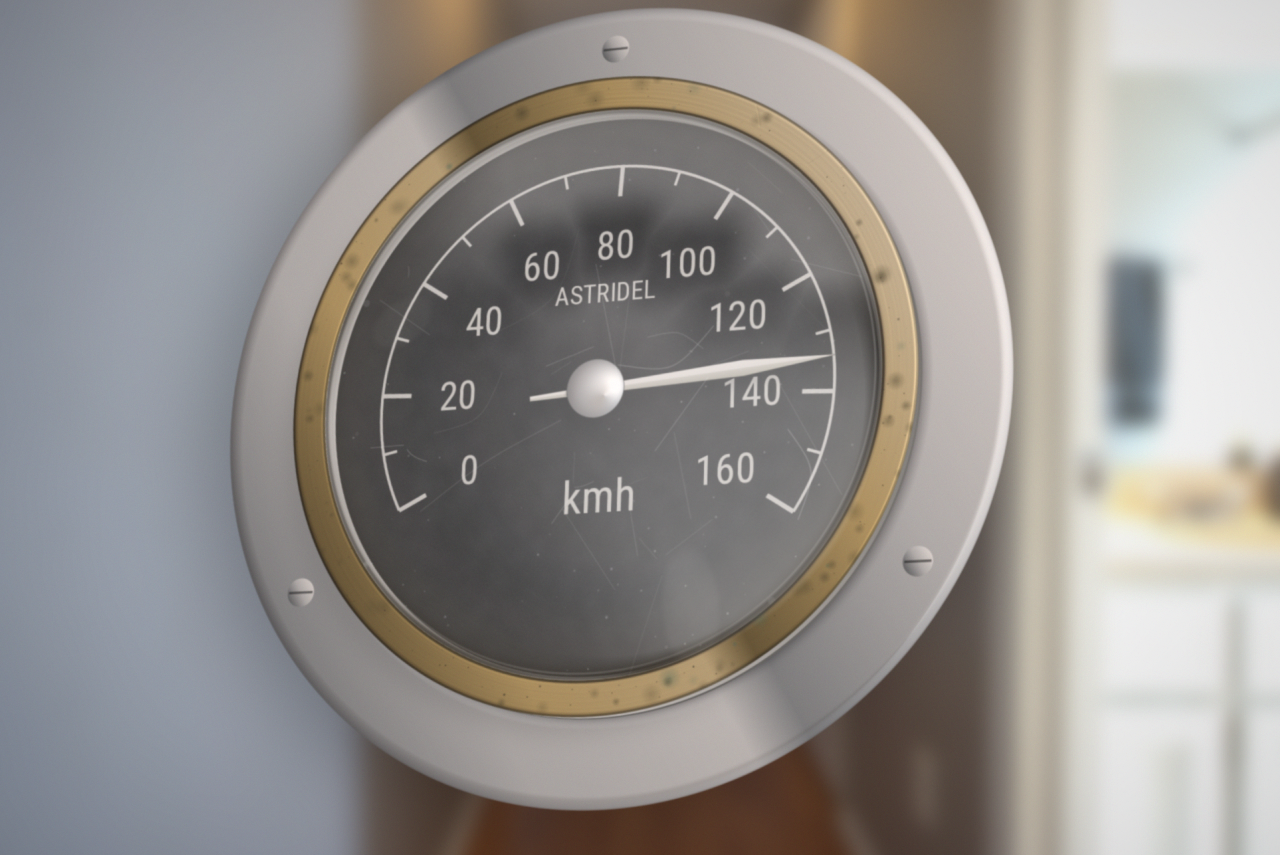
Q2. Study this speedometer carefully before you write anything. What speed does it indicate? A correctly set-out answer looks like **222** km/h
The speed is **135** km/h
